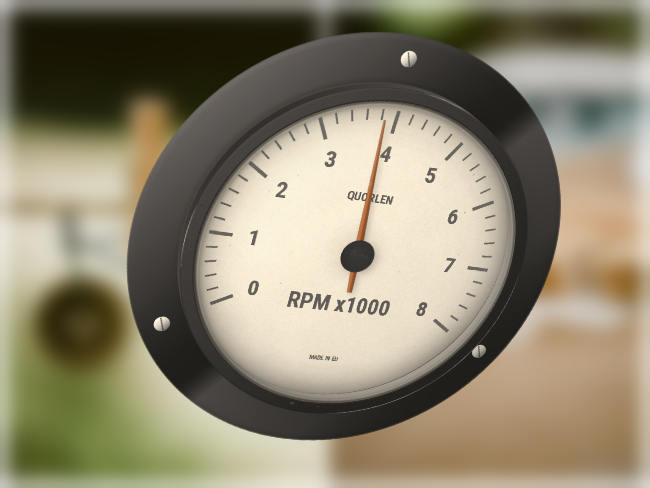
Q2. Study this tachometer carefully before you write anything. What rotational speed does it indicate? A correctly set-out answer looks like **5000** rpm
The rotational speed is **3800** rpm
